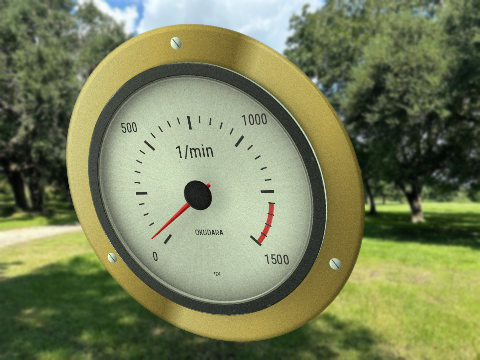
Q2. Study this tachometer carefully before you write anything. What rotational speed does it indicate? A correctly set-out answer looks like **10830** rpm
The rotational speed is **50** rpm
